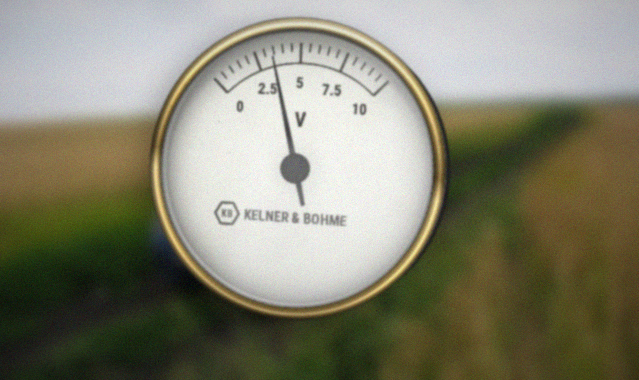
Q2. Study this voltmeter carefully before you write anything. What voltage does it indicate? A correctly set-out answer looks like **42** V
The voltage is **3.5** V
